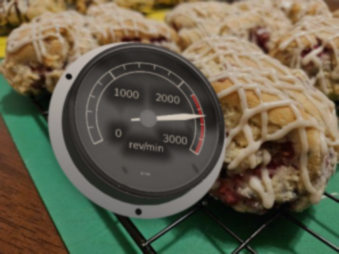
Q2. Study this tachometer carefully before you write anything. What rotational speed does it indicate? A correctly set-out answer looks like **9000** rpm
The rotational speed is **2500** rpm
